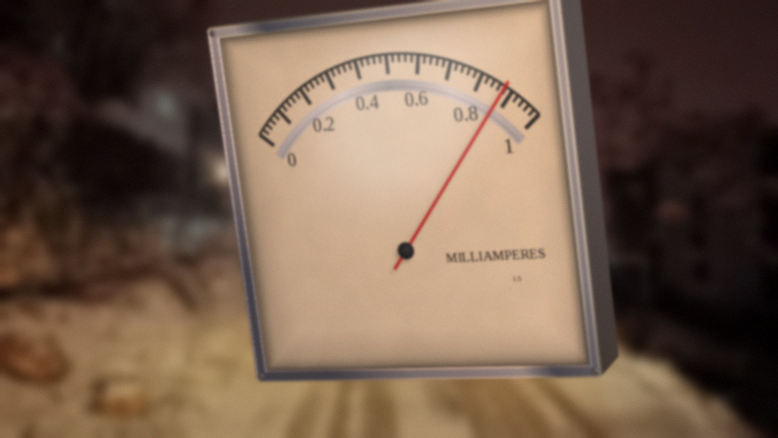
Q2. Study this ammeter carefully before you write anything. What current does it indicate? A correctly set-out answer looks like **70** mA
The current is **0.88** mA
